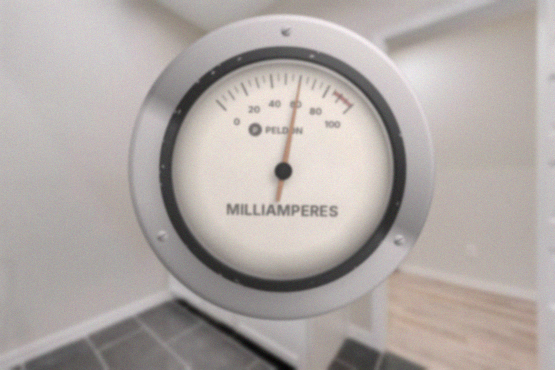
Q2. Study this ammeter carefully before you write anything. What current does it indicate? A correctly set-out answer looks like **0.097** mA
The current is **60** mA
